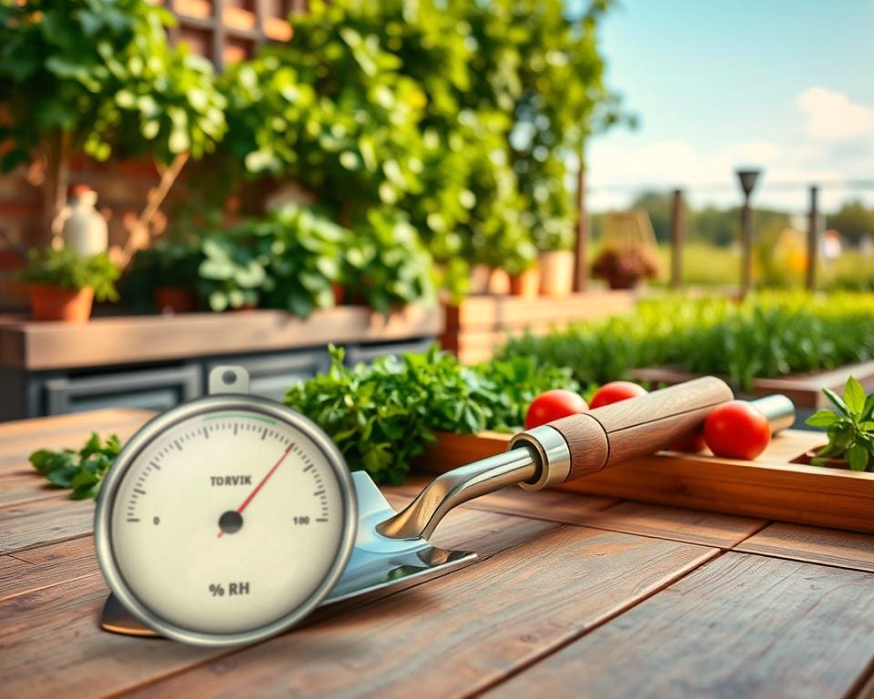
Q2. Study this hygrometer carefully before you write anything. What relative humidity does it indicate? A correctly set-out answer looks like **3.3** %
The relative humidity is **70** %
